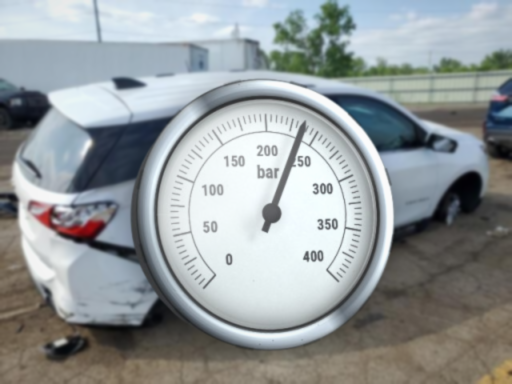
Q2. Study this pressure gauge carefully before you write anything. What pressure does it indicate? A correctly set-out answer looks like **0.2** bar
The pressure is **235** bar
